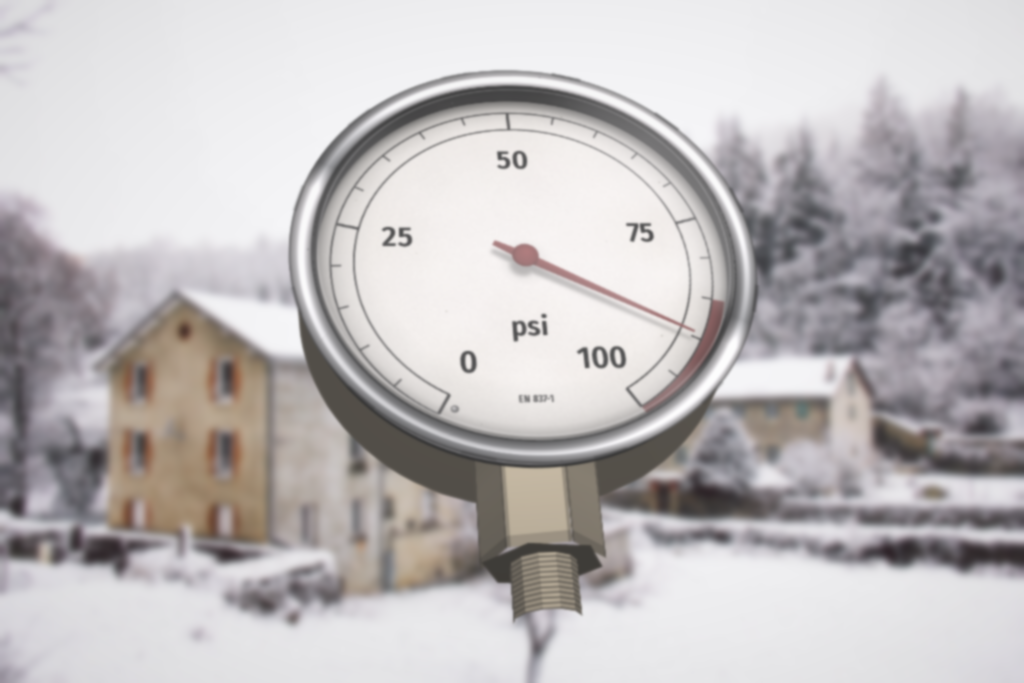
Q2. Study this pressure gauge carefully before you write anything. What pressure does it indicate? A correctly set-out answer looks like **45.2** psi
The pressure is **90** psi
